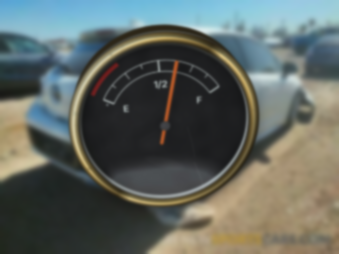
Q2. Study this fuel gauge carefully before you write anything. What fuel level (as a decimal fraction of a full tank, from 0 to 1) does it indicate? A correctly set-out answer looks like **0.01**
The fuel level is **0.625**
